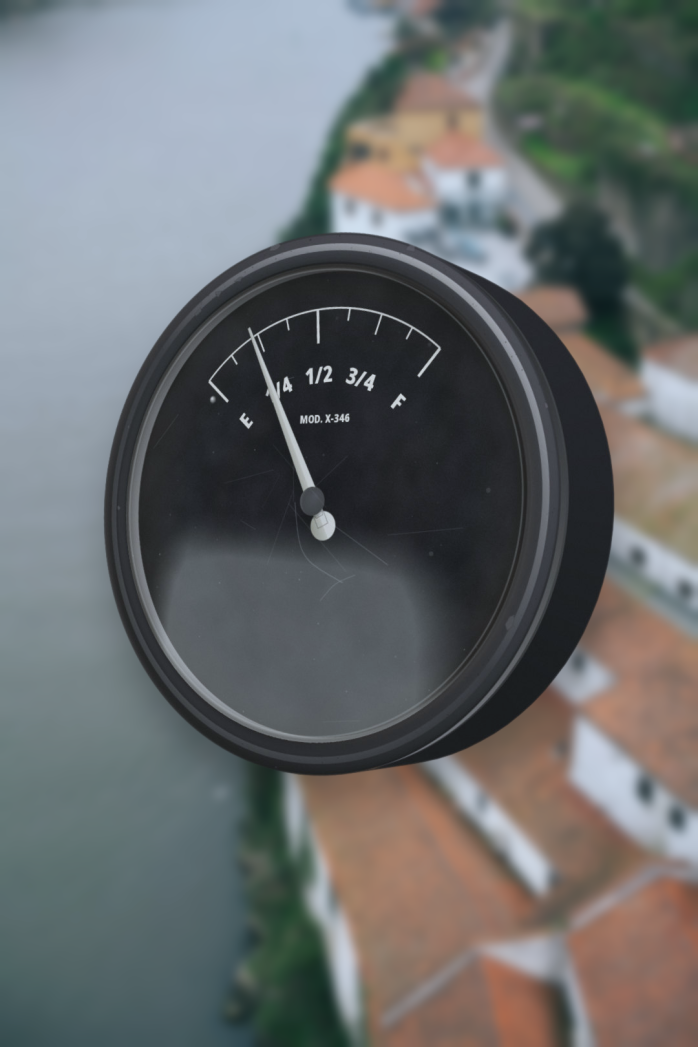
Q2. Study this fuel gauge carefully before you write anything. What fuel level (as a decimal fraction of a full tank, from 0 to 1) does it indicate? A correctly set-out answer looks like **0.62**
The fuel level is **0.25**
